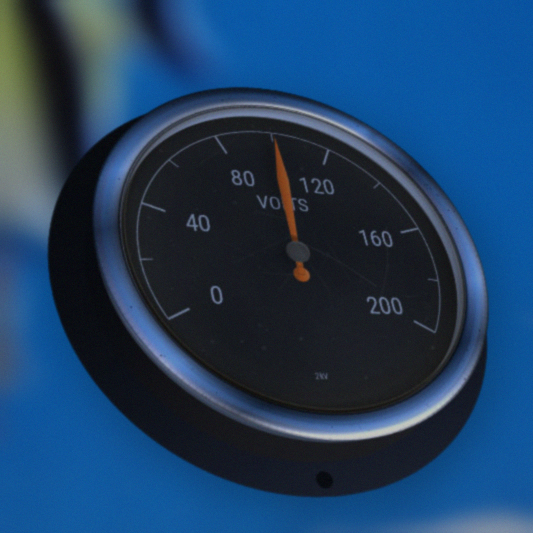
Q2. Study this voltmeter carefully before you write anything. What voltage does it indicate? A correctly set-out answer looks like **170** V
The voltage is **100** V
